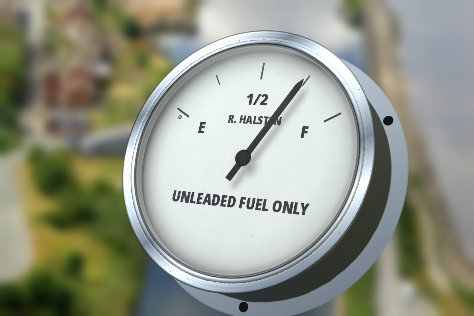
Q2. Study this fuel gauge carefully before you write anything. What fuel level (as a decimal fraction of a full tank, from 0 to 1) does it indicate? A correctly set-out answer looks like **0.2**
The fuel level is **0.75**
